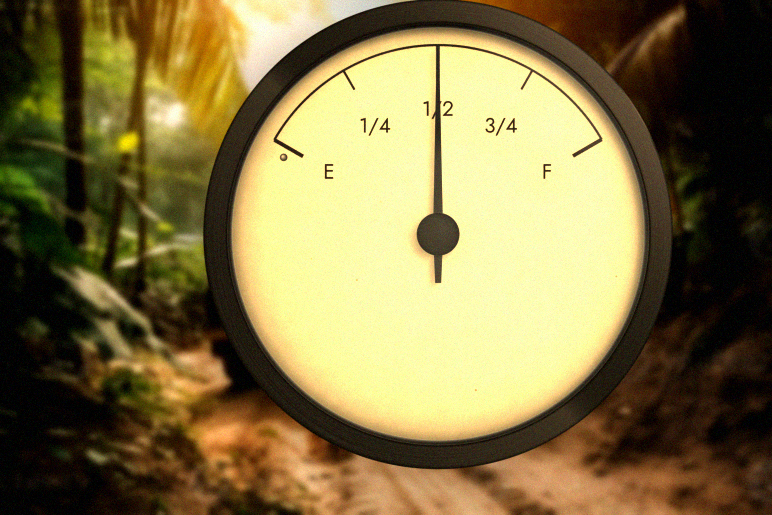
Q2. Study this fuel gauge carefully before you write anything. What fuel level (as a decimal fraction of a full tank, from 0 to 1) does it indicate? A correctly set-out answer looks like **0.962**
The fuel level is **0.5**
